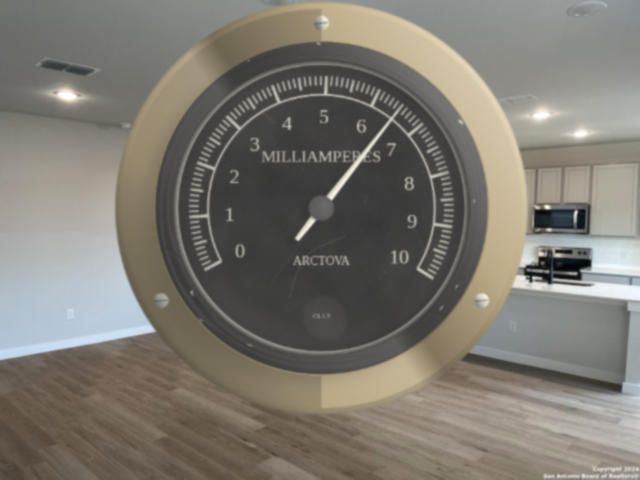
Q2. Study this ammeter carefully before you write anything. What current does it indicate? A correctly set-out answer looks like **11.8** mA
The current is **6.5** mA
